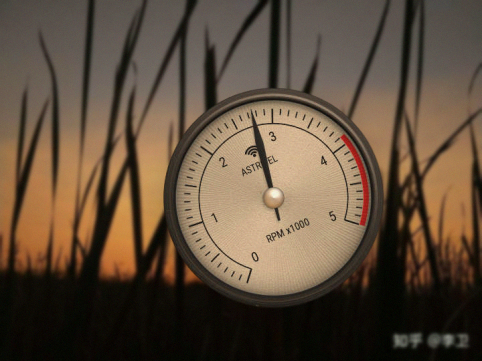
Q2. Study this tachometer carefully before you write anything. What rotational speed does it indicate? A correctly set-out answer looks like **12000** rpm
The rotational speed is **2750** rpm
